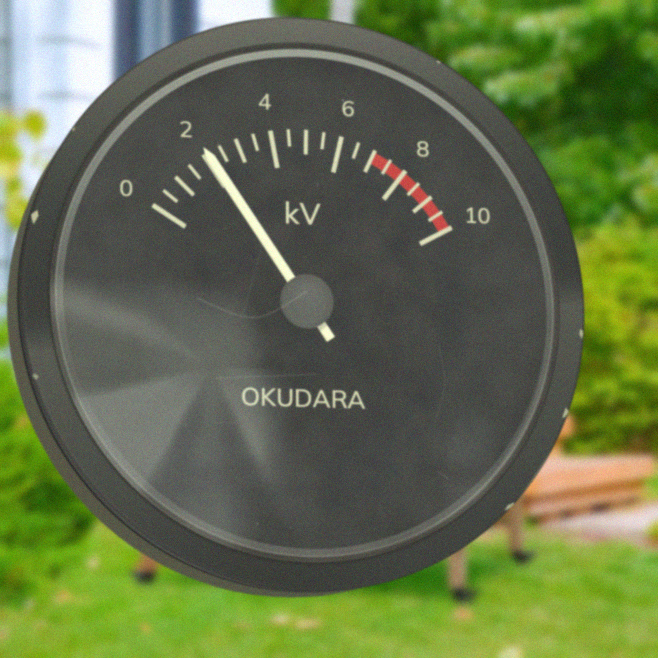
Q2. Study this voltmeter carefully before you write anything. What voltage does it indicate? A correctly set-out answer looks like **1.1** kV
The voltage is **2** kV
